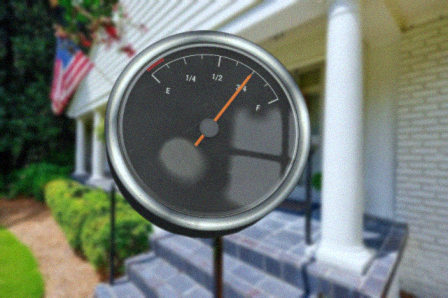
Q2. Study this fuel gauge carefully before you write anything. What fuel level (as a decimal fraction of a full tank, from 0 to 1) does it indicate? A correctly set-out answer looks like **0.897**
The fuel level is **0.75**
